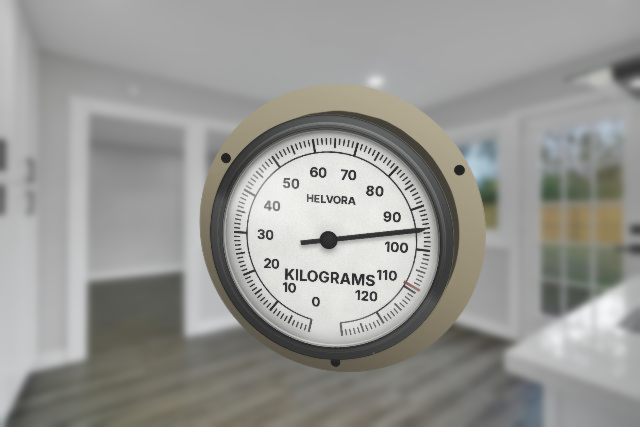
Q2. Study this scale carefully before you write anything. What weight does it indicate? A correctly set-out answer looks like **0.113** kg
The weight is **95** kg
